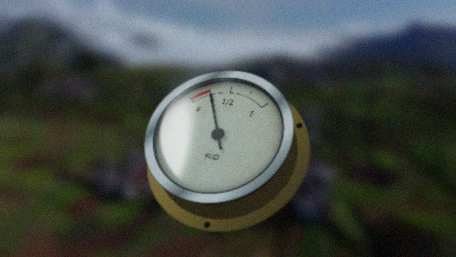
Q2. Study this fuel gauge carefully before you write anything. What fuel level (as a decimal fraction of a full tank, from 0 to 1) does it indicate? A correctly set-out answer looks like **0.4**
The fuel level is **0.25**
